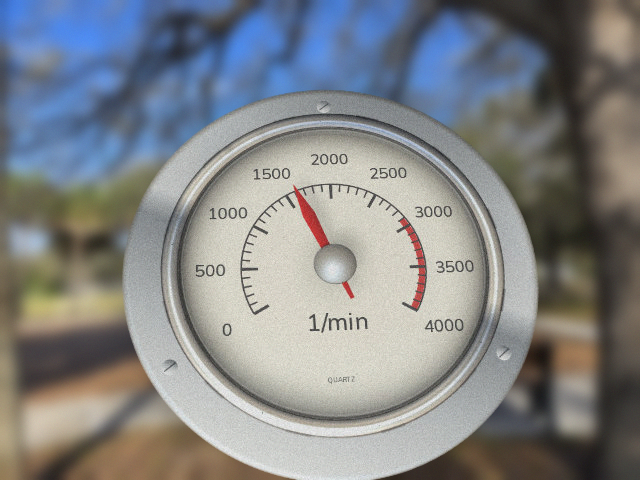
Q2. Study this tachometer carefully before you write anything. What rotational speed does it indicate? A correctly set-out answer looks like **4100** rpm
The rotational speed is **1600** rpm
